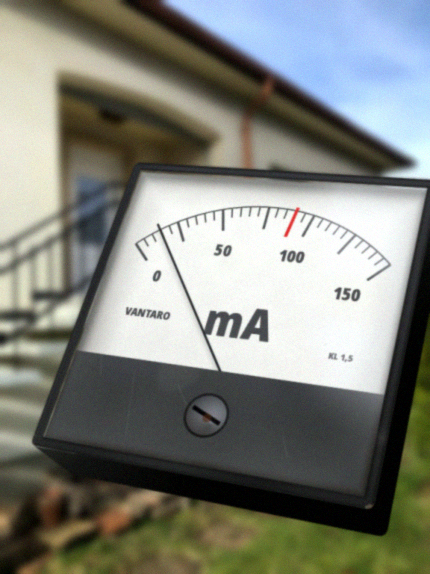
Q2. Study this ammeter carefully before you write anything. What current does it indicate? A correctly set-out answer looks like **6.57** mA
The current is **15** mA
